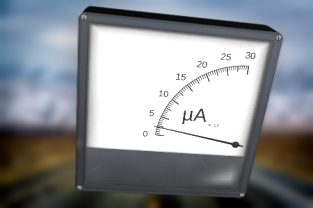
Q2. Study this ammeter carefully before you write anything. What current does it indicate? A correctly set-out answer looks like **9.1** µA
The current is **2.5** µA
